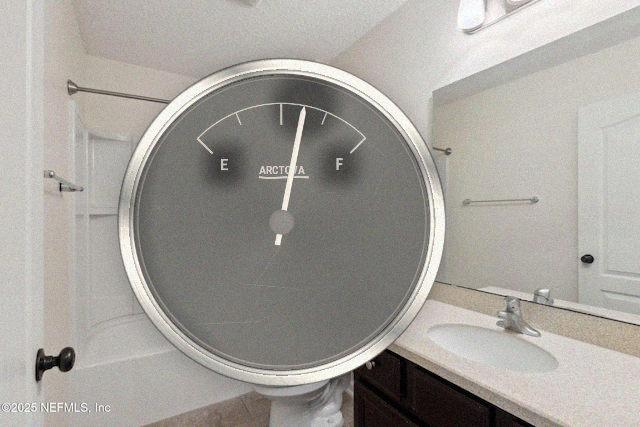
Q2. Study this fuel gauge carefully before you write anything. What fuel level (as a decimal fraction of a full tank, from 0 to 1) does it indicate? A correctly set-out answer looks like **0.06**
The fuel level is **0.625**
